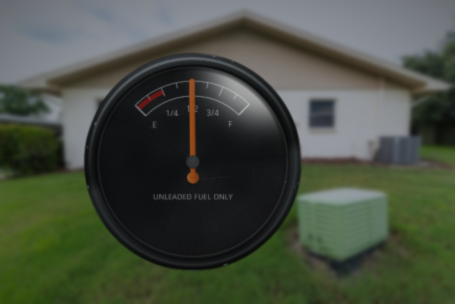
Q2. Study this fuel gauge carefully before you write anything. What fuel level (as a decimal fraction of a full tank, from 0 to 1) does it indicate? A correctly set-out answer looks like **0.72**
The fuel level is **0.5**
